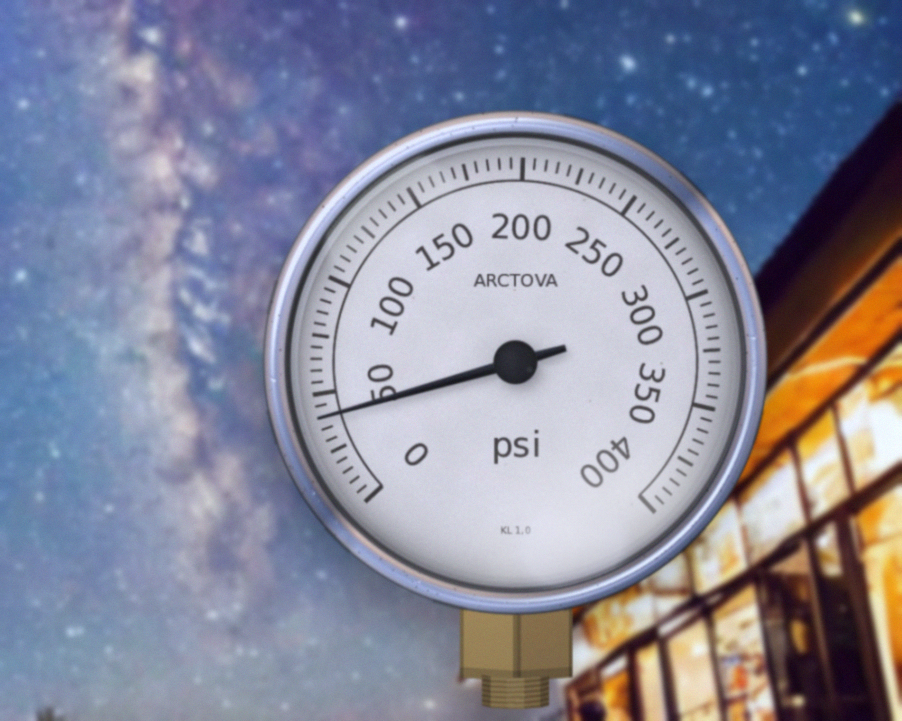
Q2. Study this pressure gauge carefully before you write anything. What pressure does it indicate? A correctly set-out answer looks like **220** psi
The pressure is **40** psi
